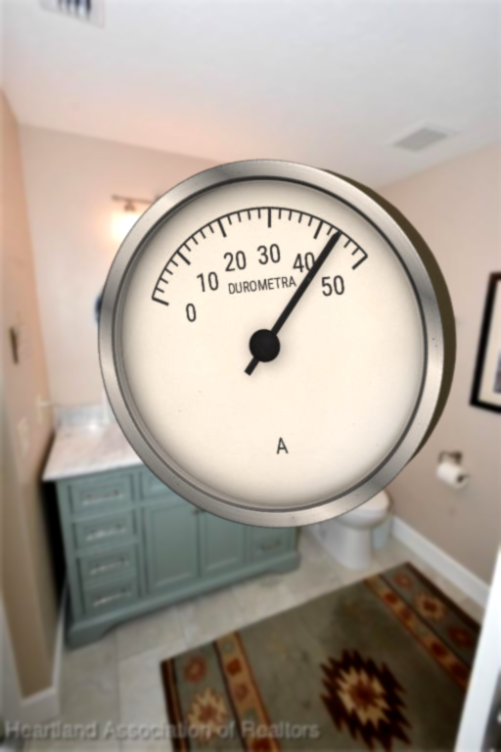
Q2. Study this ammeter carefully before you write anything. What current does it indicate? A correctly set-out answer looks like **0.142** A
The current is **44** A
